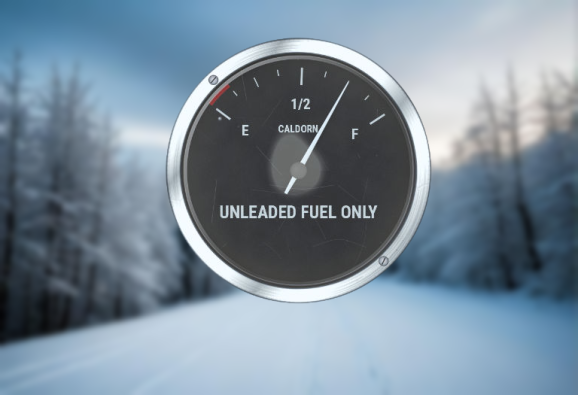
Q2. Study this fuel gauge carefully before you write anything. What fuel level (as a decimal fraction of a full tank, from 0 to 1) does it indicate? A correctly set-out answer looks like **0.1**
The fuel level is **0.75**
